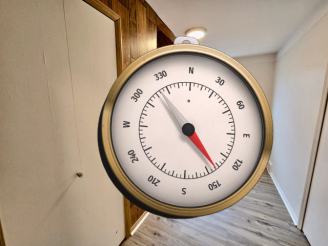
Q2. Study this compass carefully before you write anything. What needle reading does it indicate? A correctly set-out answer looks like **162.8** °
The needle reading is **140** °
